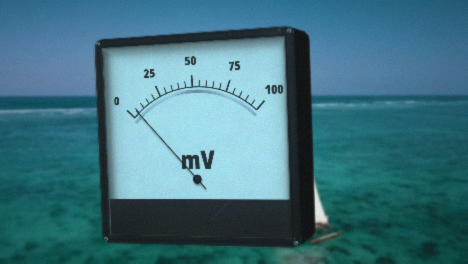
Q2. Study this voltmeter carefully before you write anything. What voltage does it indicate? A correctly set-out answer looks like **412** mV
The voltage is **5** mV
